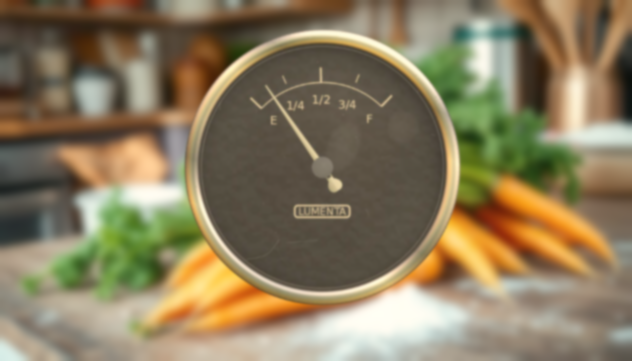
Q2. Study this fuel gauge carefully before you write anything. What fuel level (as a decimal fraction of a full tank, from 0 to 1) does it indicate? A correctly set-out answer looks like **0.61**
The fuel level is **0.125**
